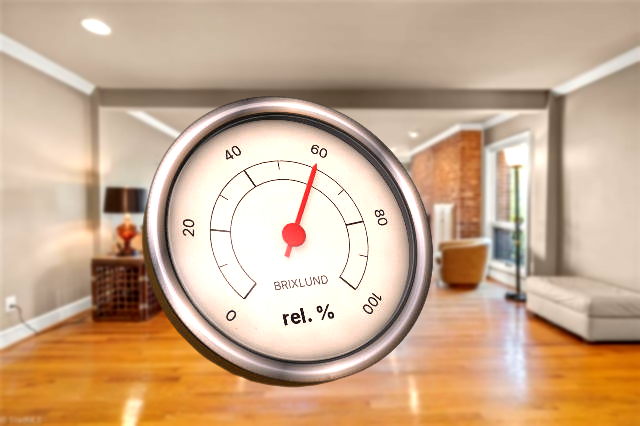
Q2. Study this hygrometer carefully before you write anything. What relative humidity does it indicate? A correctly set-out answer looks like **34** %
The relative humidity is **60** %
